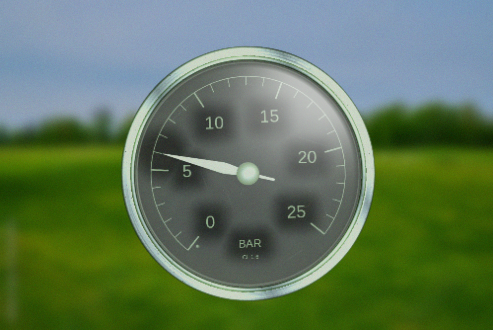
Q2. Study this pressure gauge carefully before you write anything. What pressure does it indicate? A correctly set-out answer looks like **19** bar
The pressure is **6** bar
